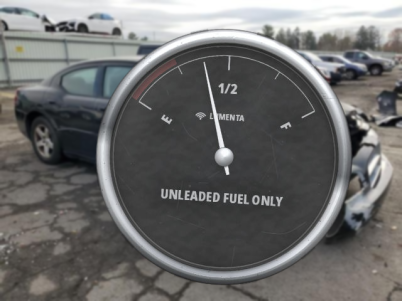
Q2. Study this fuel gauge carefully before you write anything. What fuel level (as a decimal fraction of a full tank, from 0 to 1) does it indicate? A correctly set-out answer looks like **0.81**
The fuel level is **0.375**
